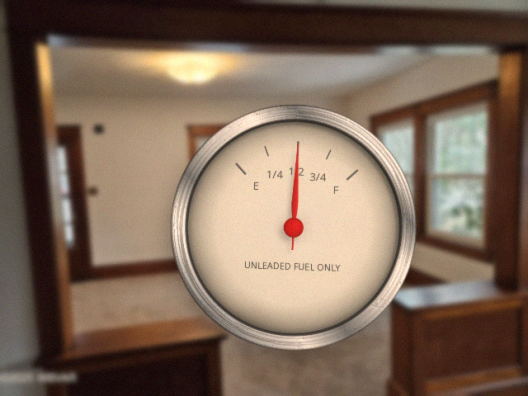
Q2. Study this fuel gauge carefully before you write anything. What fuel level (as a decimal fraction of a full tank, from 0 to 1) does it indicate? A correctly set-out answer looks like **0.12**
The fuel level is **0.5**
